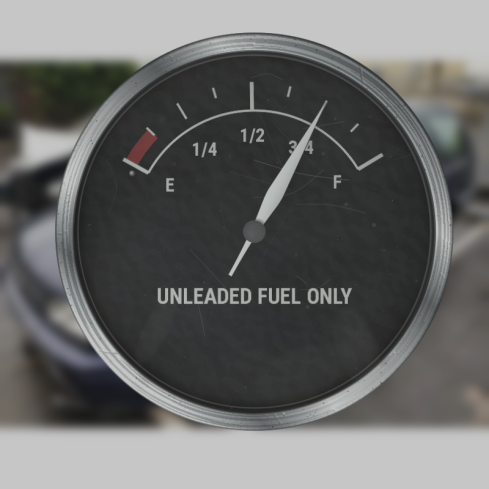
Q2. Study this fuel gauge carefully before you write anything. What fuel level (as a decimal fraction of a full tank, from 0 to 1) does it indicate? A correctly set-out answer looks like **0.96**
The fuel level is **0.75**
